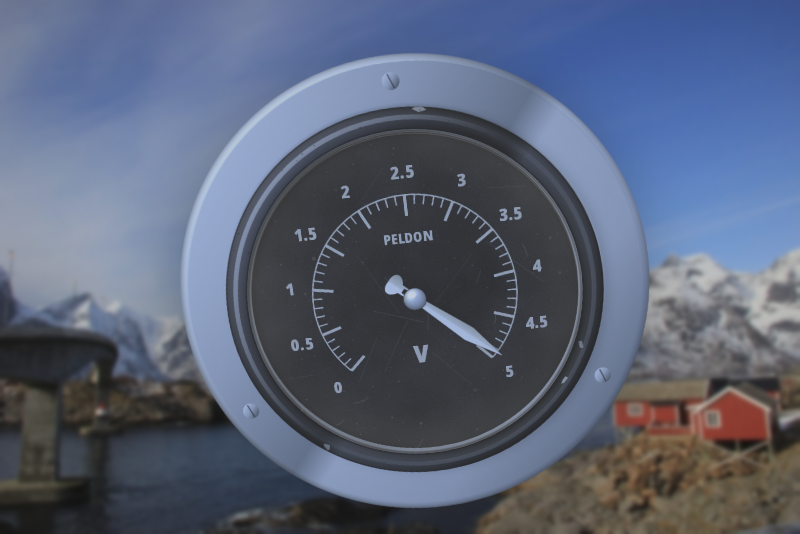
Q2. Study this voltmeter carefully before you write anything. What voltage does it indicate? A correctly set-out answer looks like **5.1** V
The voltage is **4.9** V
